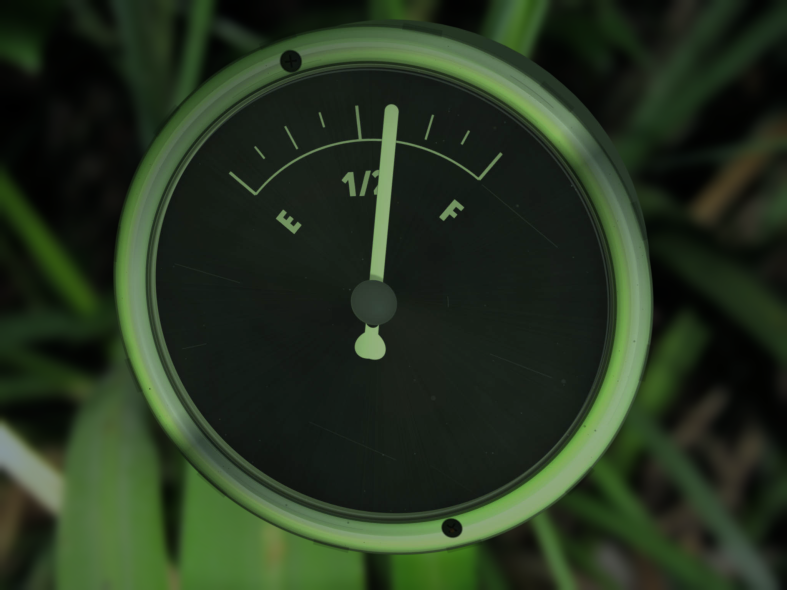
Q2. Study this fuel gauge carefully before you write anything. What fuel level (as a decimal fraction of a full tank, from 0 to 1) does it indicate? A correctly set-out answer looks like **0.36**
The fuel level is **0.625**
